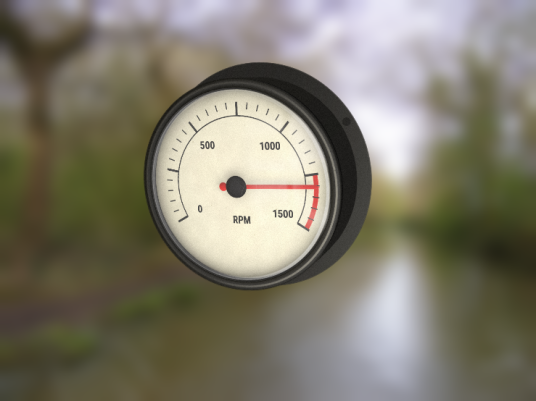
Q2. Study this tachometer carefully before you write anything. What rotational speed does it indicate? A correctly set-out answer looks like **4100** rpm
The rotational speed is **1300** rpm
